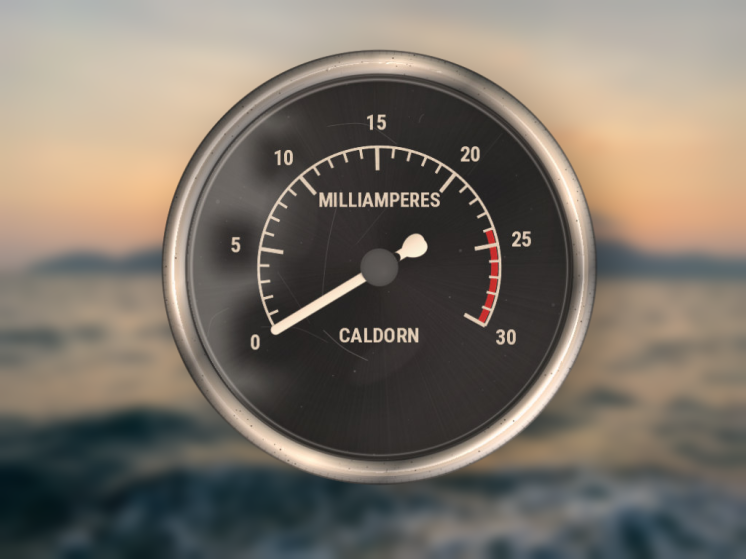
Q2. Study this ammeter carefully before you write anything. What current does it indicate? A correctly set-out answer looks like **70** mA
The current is **0** mA
